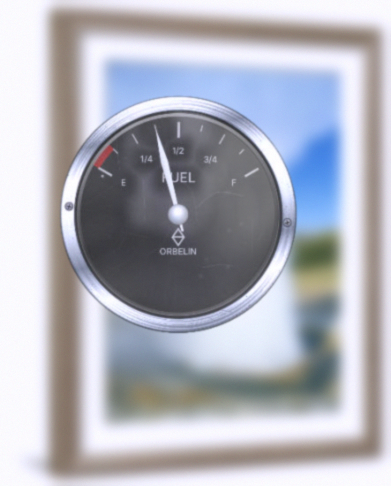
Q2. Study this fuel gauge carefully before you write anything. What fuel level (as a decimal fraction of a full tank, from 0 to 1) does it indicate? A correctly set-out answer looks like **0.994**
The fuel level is **0.375**
